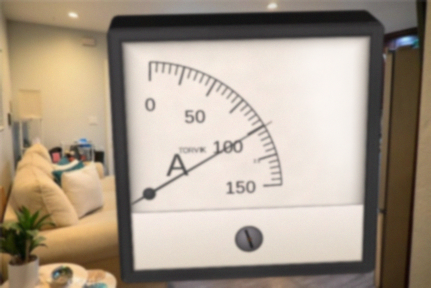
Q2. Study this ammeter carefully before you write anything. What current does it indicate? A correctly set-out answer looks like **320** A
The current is **100** A
